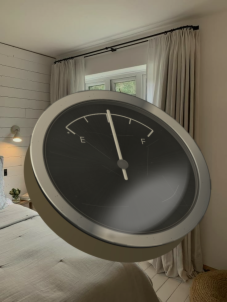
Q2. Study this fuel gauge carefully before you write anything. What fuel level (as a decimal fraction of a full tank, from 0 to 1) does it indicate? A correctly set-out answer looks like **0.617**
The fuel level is **0.5**
